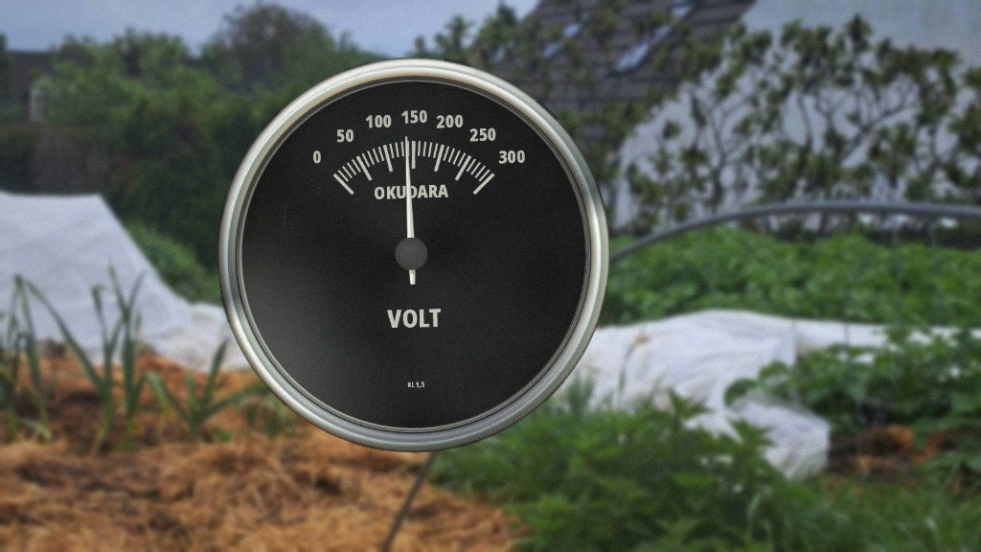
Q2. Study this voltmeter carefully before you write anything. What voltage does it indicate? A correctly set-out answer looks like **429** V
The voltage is **140** V
